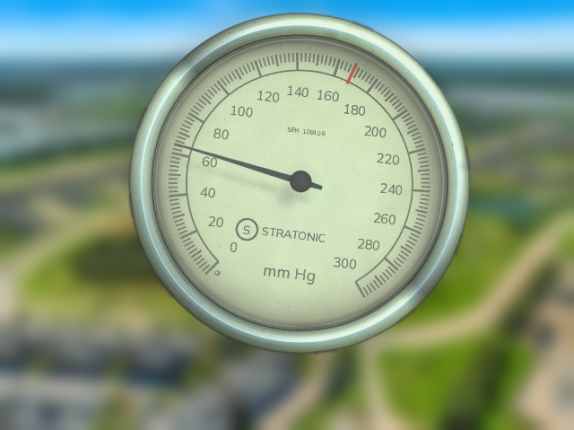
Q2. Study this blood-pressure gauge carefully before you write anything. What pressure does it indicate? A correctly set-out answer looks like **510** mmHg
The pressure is **64** mmHg
